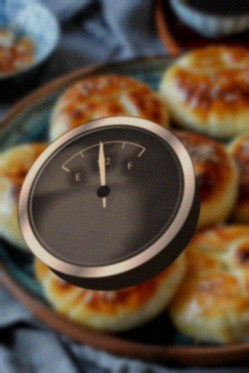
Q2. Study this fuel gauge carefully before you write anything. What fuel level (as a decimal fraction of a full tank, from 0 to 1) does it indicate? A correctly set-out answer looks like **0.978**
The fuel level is **0.5**
